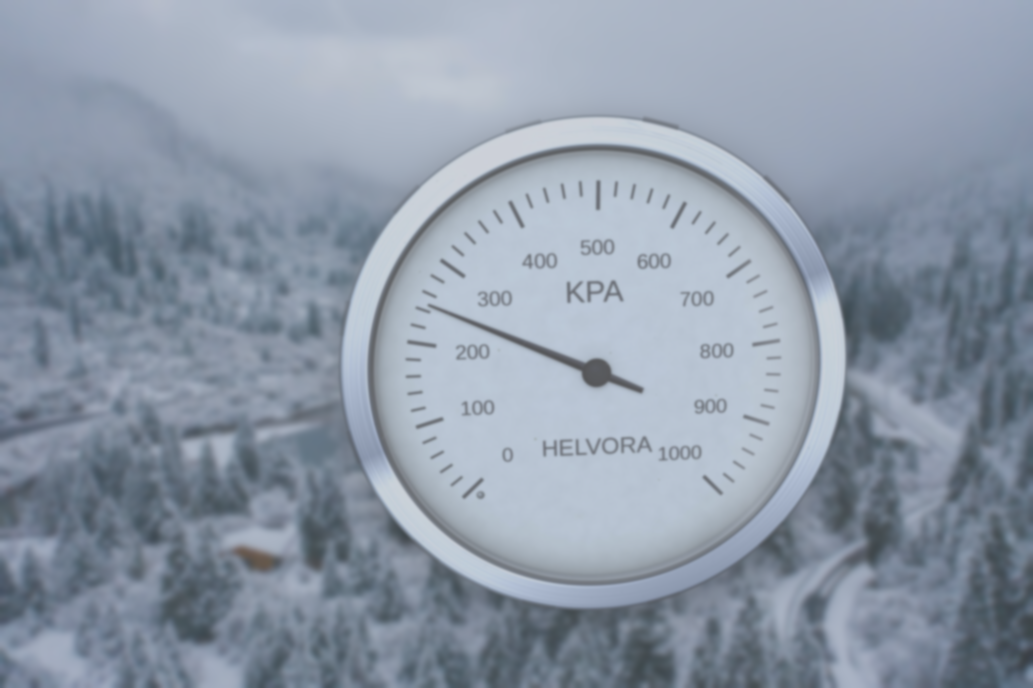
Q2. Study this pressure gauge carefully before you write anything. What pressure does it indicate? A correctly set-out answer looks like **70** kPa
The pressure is **250** kPa
